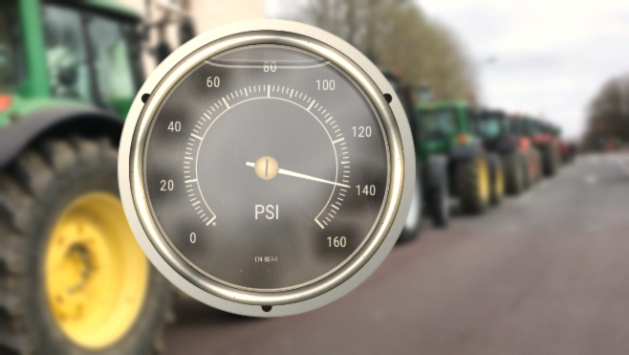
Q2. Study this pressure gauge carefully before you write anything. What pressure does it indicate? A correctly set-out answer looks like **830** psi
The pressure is **140** psi
